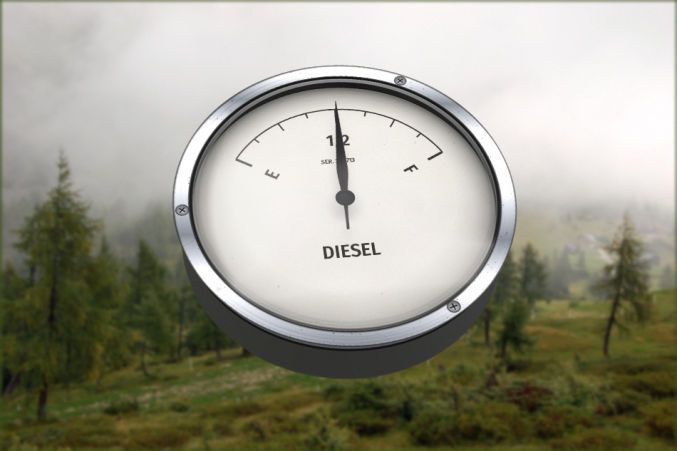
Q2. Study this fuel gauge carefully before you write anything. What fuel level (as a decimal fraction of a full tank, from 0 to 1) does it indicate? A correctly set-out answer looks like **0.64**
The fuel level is **0.5**
